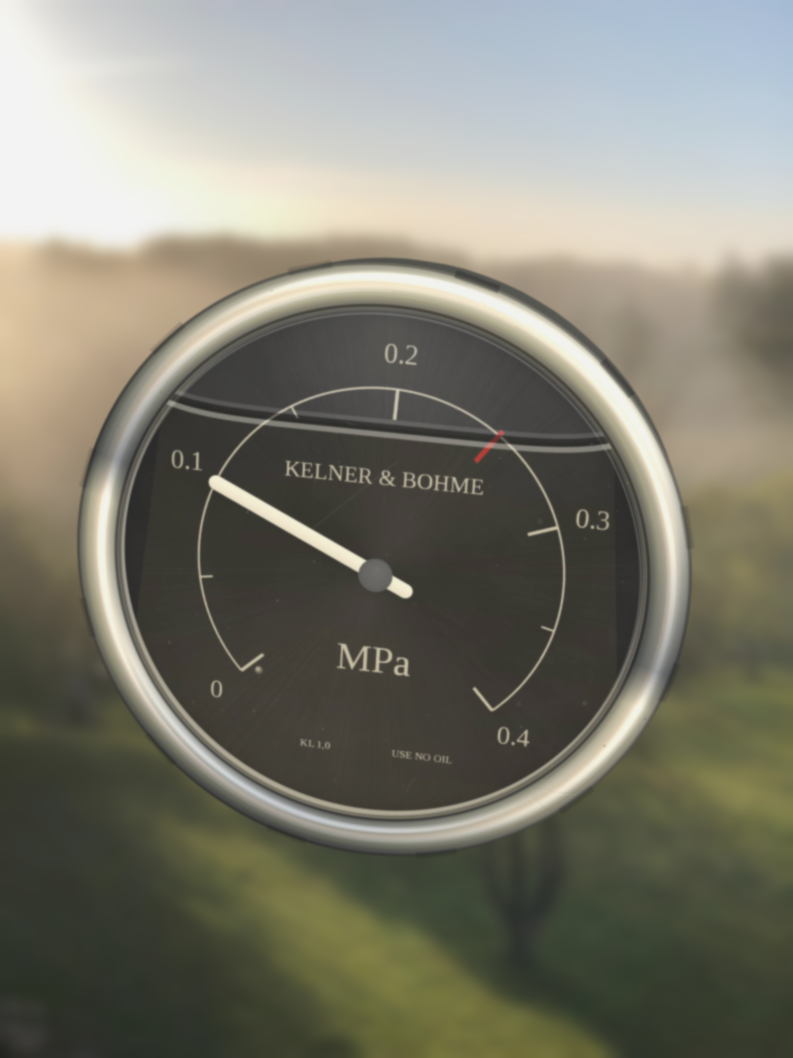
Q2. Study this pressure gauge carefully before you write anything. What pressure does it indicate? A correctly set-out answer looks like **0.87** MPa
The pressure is **0.1** MPa
